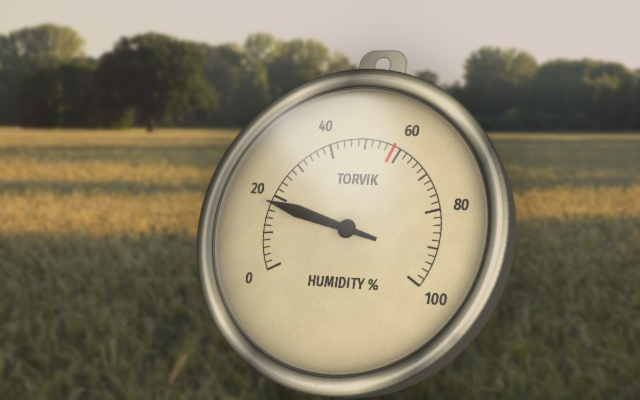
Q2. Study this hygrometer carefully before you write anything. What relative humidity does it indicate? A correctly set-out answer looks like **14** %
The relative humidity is **18** %
